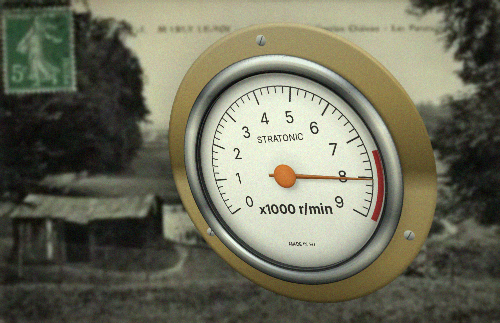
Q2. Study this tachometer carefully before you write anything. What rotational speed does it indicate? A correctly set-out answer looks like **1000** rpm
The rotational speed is **8000** rpm
